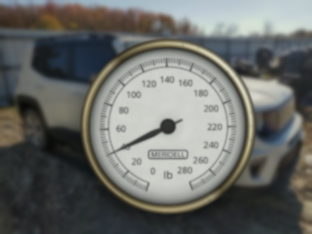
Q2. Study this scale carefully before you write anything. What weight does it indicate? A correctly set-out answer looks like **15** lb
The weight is **40** lb
